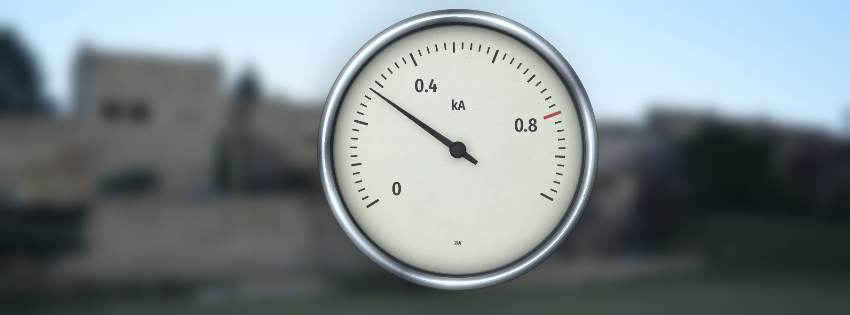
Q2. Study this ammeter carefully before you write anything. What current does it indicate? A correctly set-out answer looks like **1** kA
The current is **0.28** kA
